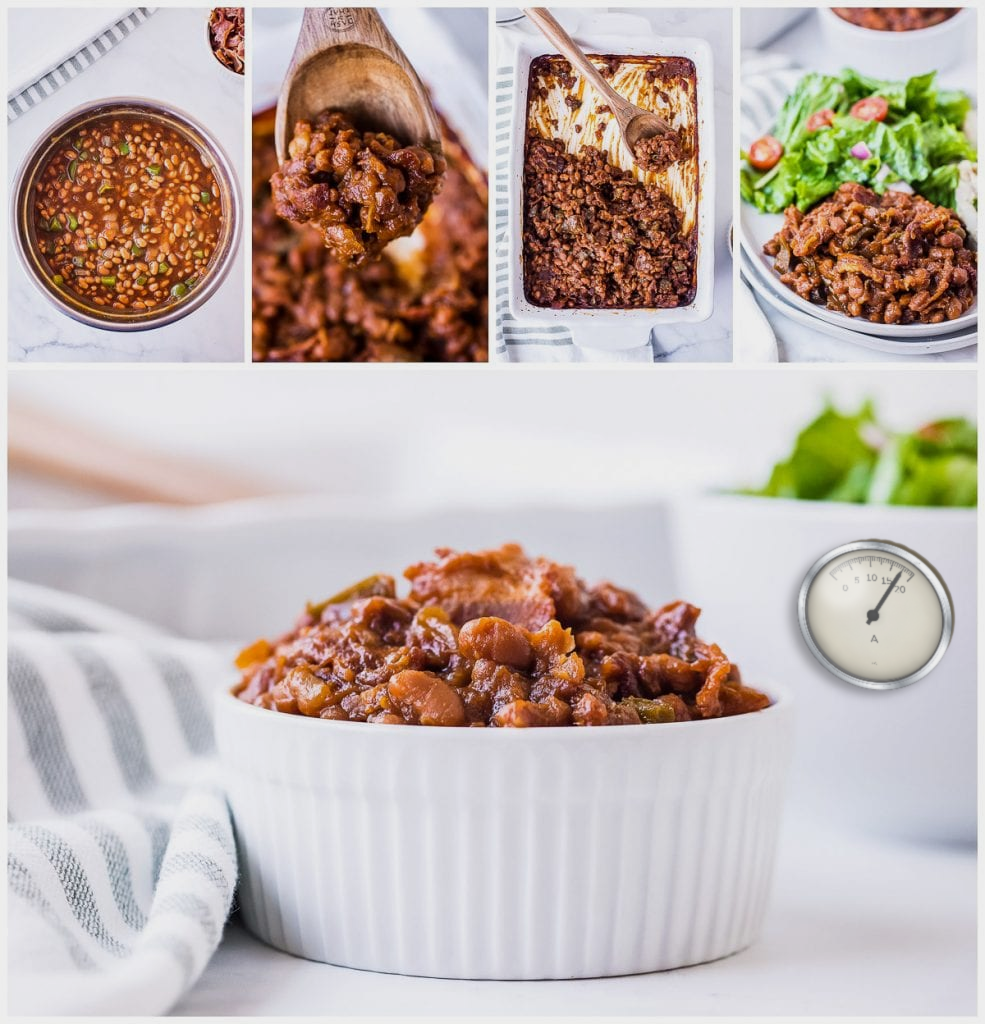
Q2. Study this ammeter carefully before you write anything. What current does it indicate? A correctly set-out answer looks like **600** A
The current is **17.5** A
